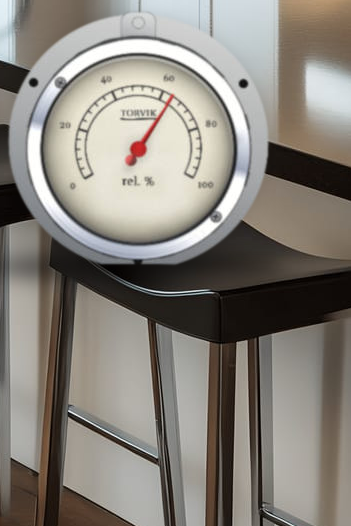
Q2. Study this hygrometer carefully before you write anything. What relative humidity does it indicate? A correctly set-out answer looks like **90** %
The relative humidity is **64** %
